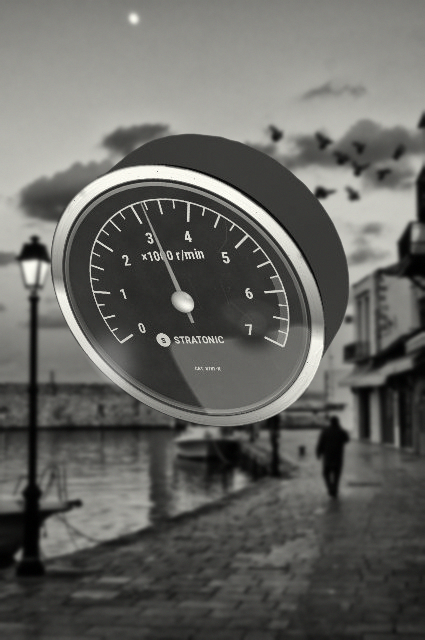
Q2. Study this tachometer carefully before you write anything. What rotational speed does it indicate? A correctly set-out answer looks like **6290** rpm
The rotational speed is **3250** rpm
